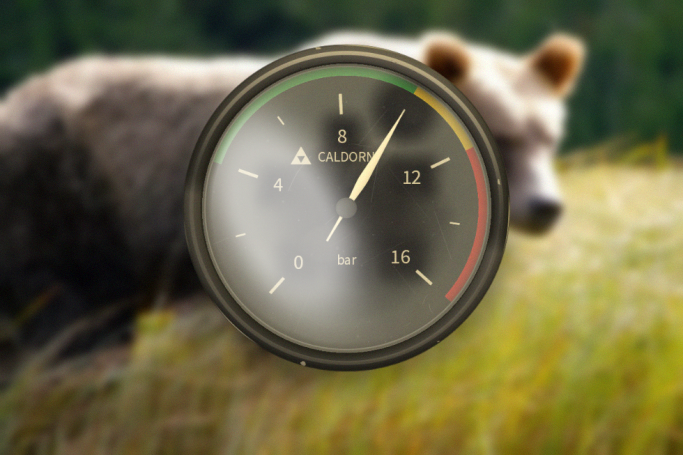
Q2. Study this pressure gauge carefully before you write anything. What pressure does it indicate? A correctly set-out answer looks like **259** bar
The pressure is **10** bar
